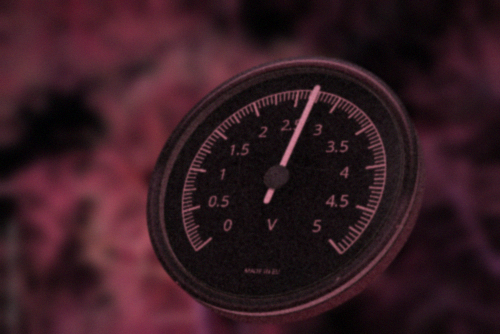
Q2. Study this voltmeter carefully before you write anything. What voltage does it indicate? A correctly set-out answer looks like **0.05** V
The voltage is **2.75** V
